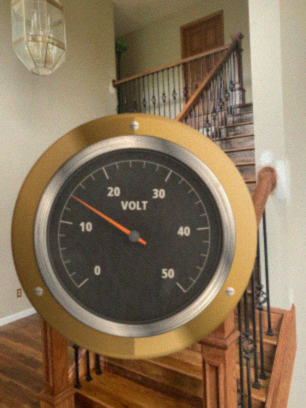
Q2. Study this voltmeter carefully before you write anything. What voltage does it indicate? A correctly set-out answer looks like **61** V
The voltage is **14** V
